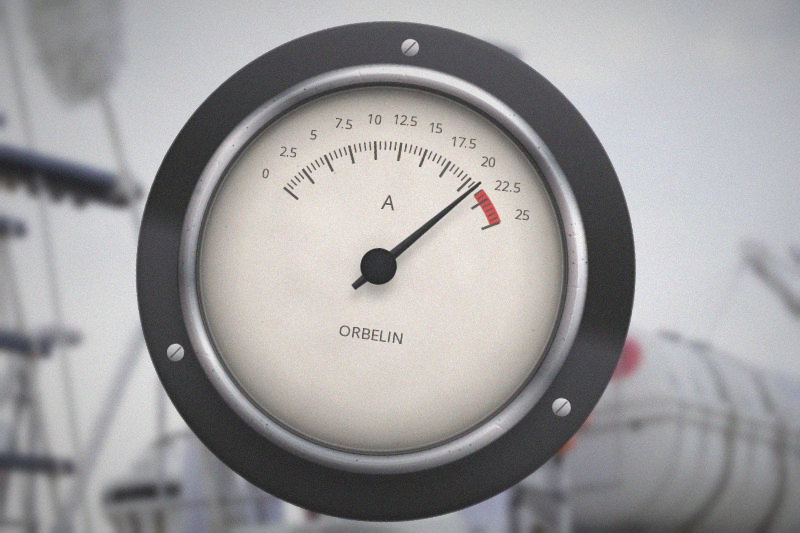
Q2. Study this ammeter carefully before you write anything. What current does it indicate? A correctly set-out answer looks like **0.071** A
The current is **21** A
